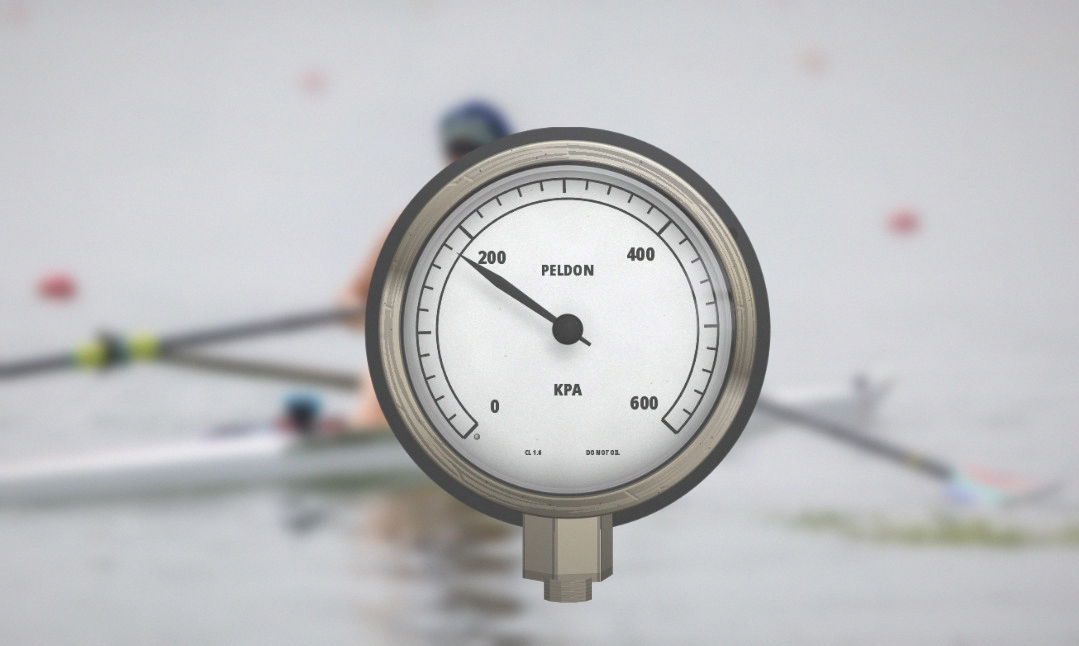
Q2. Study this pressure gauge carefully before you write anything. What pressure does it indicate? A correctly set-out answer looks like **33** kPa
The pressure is **180** kPa
